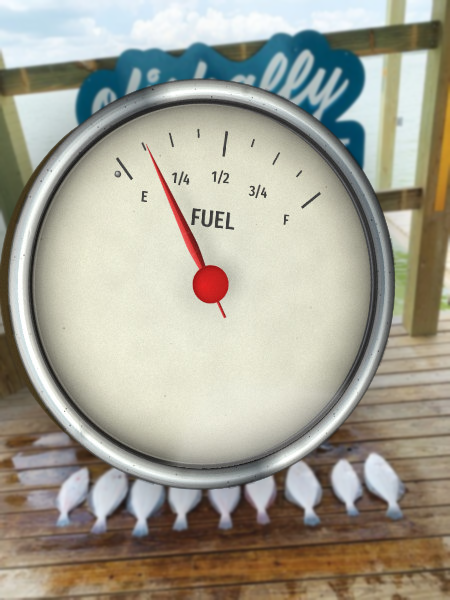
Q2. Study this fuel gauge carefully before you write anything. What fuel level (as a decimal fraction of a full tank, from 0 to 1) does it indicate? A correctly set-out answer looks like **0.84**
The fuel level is **0.125**
